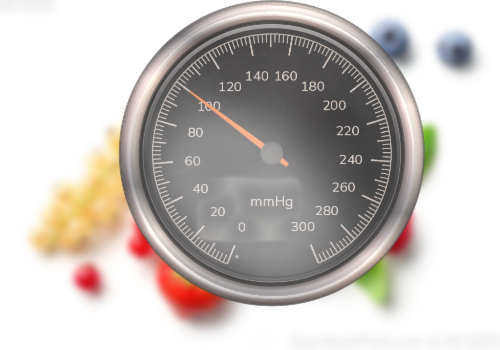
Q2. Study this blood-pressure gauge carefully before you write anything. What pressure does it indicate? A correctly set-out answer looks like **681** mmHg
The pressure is **100** mmHg
